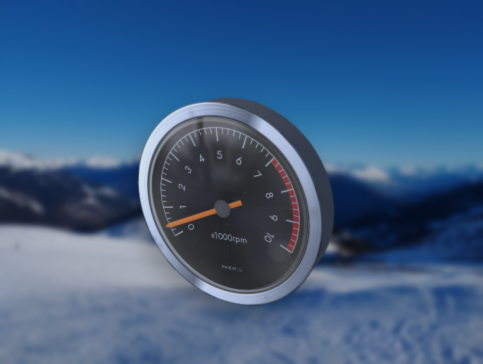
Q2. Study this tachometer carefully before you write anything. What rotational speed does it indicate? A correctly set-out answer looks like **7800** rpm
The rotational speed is **400** rpm
